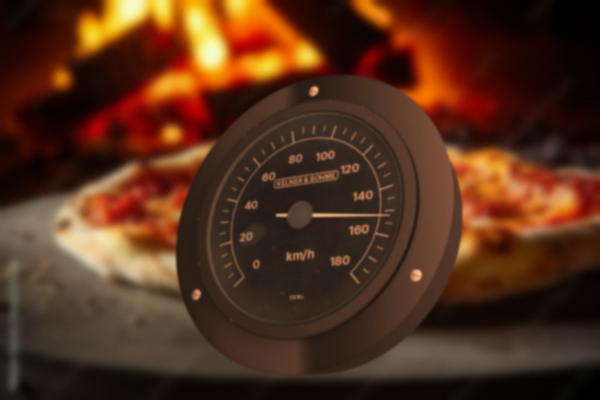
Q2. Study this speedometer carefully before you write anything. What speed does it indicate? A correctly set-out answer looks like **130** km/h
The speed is **152.5** km/h
